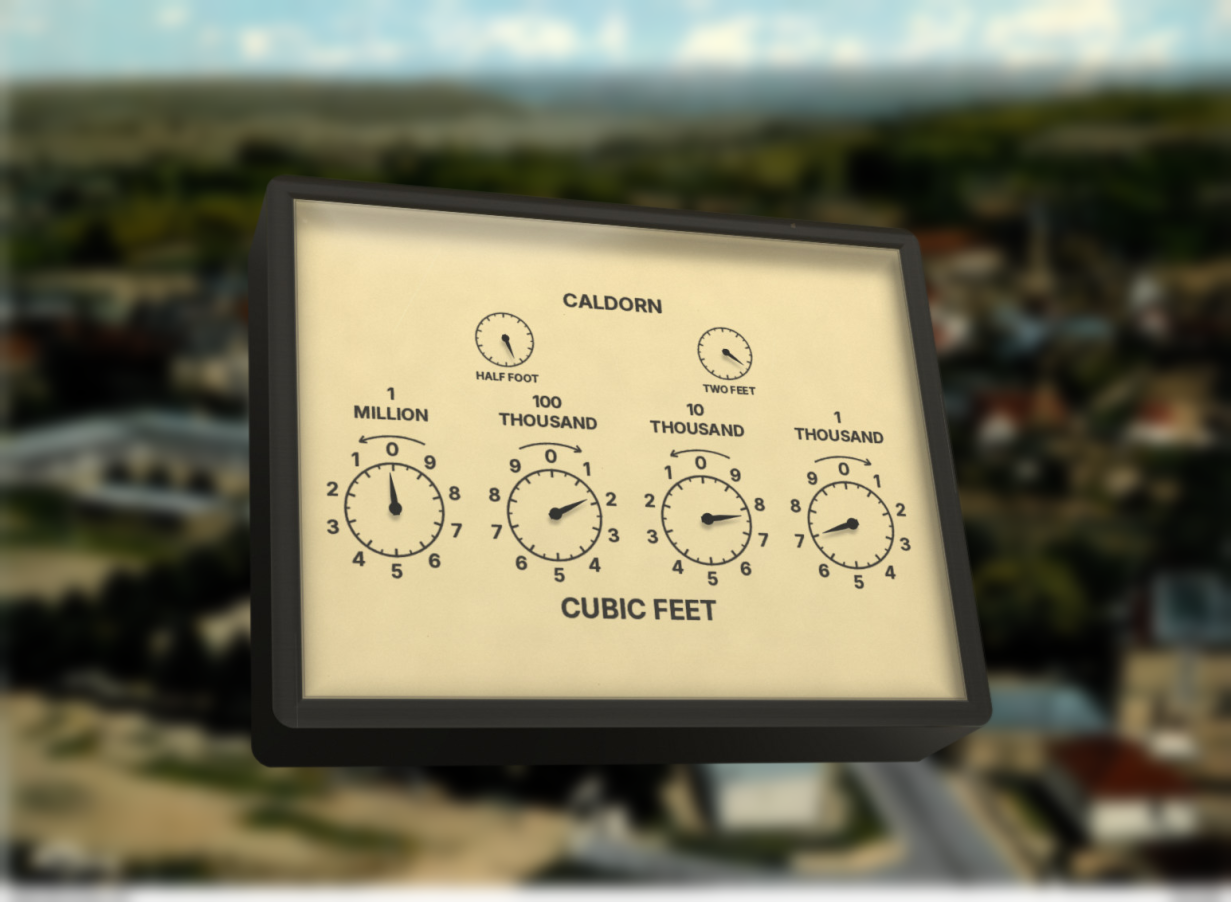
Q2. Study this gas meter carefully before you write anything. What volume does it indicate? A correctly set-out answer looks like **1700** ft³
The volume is **17700** ft³
